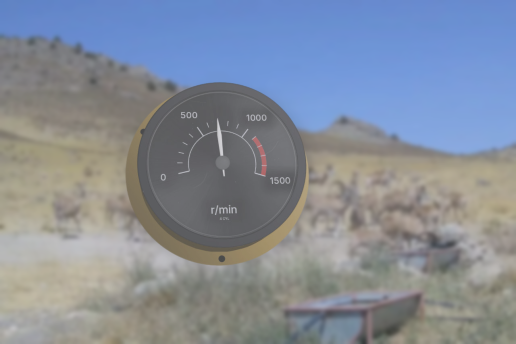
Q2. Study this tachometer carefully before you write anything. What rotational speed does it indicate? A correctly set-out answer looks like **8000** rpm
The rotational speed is **700** rpm
